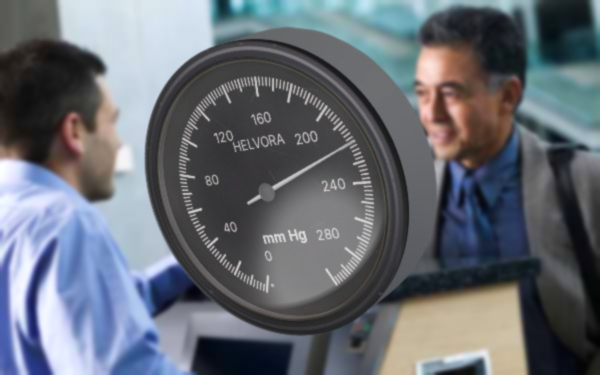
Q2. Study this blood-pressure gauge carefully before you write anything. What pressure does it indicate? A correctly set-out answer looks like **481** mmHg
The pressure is **220** mmHg
